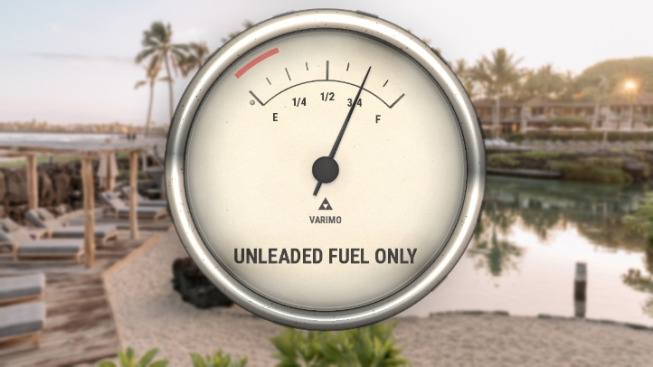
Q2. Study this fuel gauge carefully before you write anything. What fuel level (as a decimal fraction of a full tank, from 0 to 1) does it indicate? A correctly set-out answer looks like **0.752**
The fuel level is **0.75**
